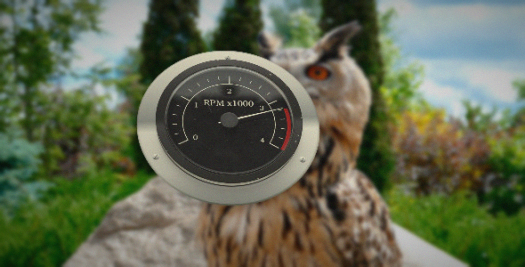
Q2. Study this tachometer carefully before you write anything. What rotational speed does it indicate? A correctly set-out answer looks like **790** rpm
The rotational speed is **3200** rpm
